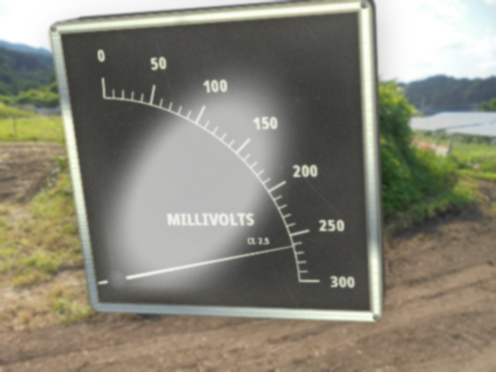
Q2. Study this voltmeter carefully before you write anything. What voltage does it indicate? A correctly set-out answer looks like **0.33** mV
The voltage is **260** mV
